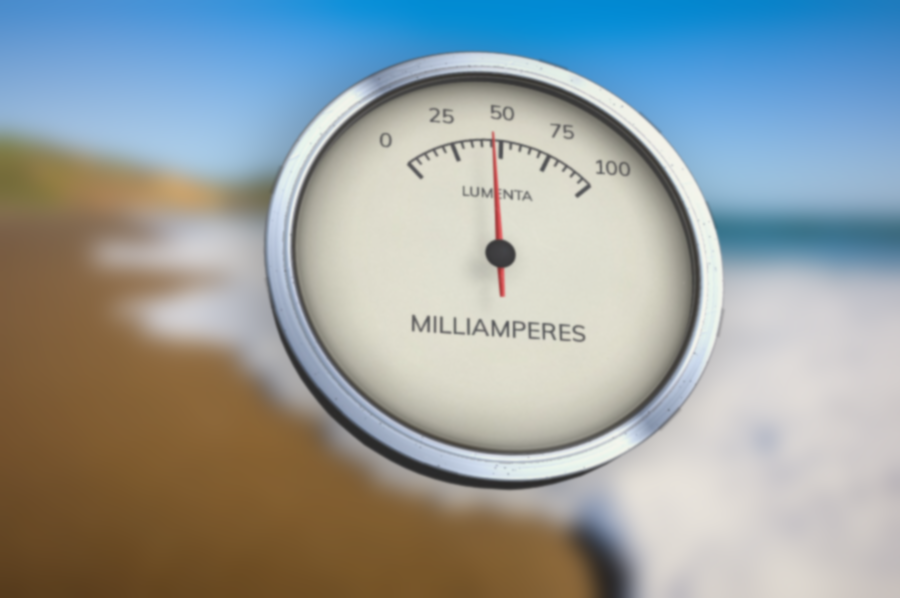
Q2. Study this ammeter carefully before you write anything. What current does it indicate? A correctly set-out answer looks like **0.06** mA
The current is **45** mA
